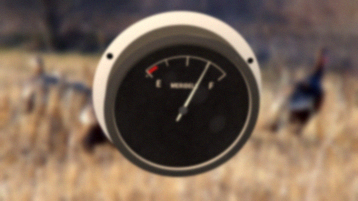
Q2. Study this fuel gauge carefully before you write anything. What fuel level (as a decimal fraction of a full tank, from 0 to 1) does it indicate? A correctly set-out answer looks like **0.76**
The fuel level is **0.75**
